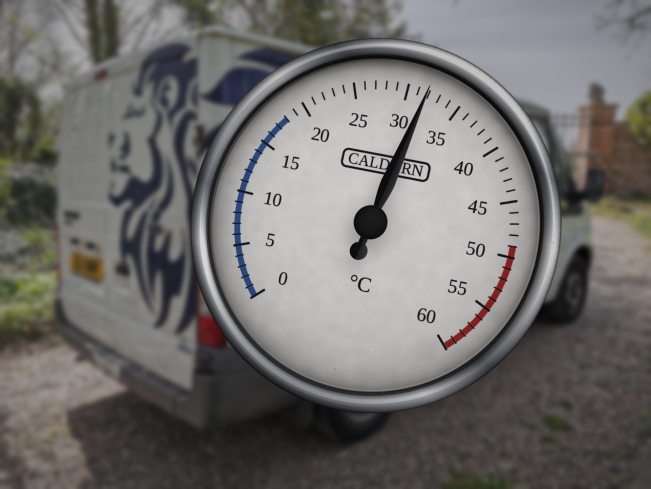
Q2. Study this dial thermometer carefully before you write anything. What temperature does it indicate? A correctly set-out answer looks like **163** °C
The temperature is **32** °C
